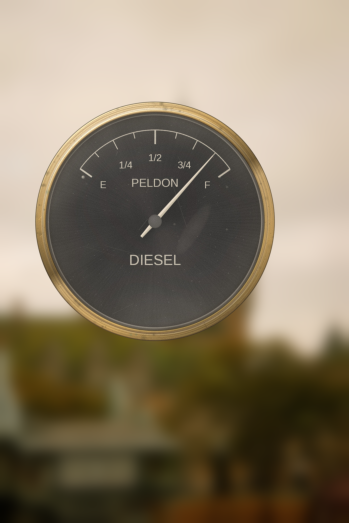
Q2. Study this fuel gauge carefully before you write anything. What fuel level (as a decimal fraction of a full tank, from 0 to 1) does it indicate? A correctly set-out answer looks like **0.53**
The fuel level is **0.875**
